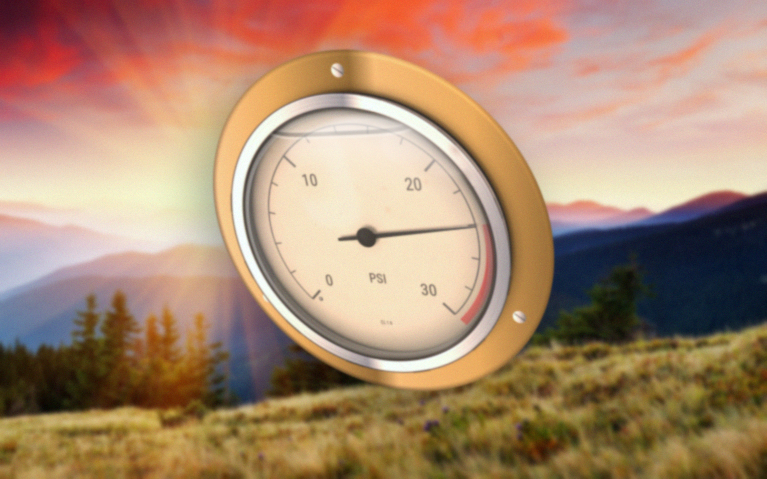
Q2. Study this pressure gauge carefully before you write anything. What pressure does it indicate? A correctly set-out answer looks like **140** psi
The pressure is **24** psi
